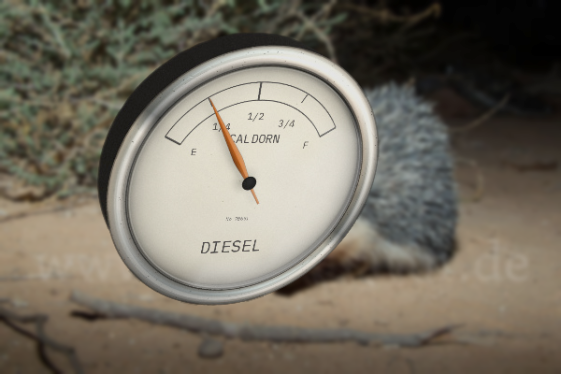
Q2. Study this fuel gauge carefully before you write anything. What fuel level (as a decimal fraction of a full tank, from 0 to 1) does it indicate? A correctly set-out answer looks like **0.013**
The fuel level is **0.25**
